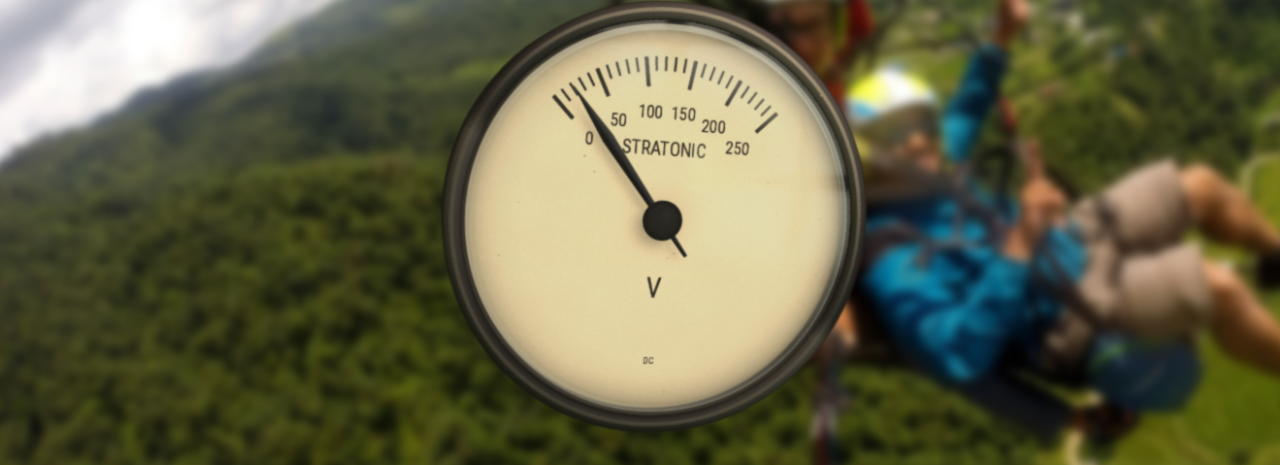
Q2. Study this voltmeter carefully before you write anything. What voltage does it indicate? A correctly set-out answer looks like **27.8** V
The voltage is **20** V
